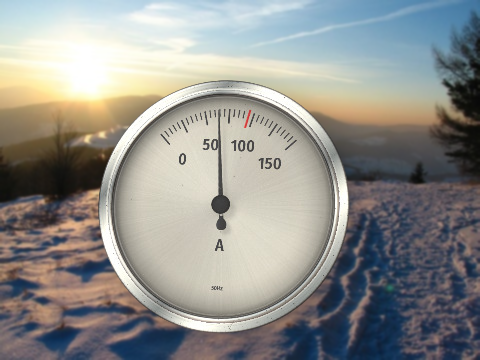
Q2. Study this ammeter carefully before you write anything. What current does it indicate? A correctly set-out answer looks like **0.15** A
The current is **65** A
